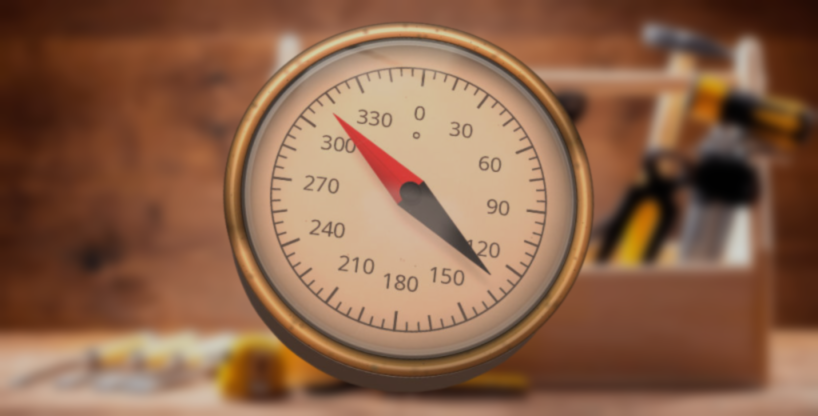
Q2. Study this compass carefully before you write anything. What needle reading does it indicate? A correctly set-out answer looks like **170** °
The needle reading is **310** °
